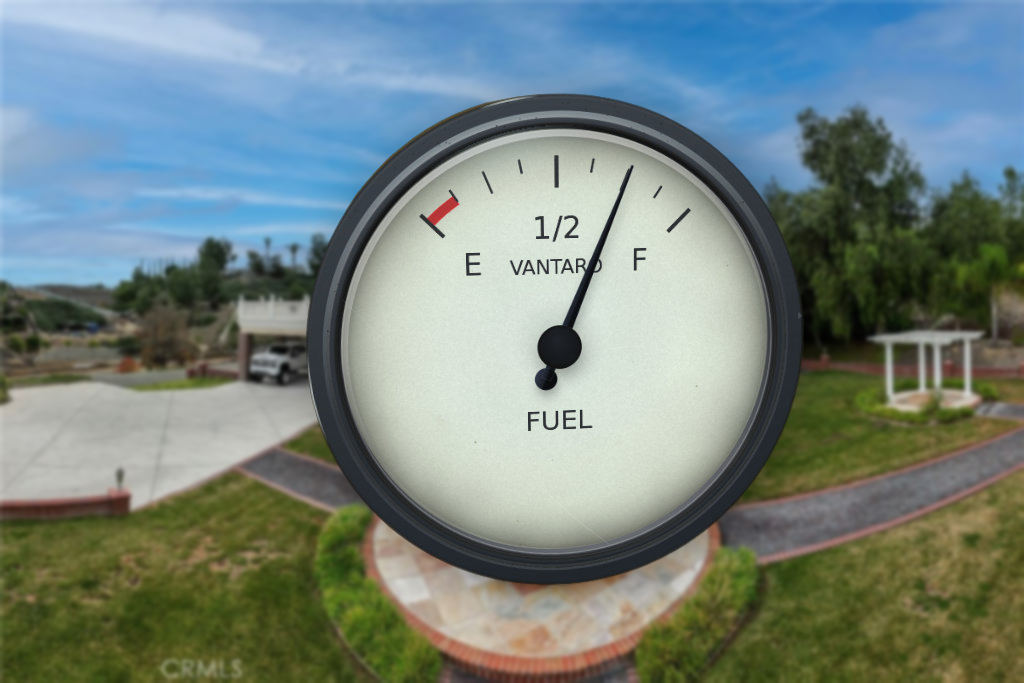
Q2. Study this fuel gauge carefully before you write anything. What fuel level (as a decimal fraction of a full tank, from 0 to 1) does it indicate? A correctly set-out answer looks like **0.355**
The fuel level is **0.75**
